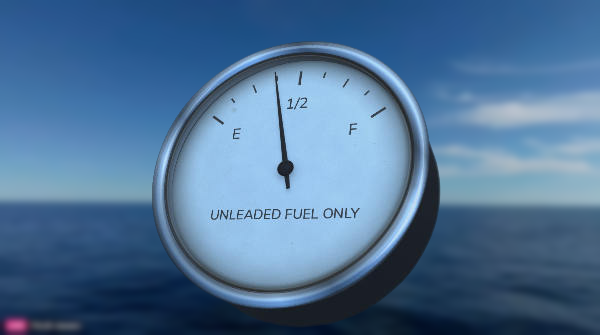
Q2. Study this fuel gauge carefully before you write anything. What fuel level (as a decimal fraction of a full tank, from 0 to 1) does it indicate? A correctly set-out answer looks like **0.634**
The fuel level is **0.375**
